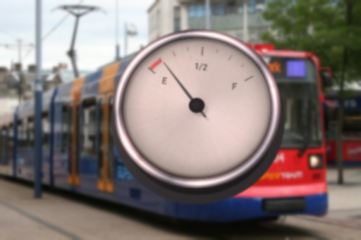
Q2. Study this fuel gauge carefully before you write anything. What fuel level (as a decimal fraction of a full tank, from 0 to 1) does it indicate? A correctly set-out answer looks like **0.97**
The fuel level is **0.125**
